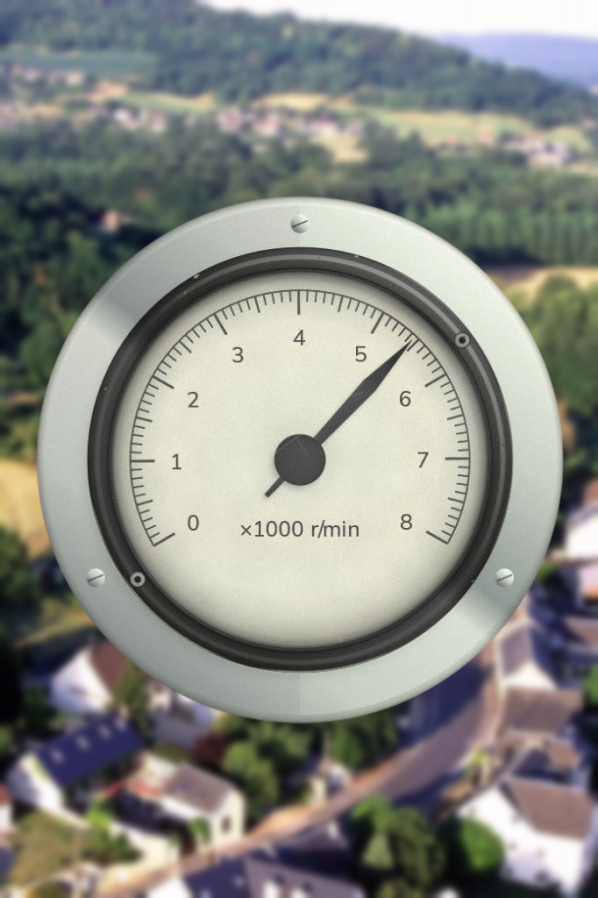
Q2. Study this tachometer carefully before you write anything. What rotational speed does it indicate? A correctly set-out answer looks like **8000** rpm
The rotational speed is **5450** rpm
